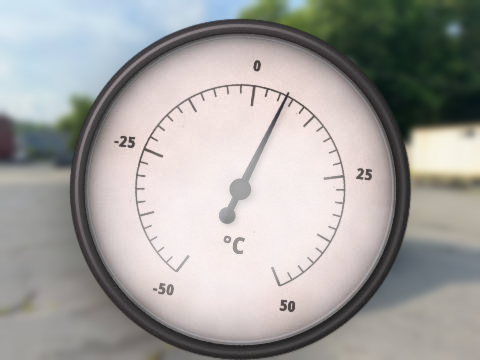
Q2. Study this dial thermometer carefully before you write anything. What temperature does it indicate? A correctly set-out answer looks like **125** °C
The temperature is **6.25** °C
